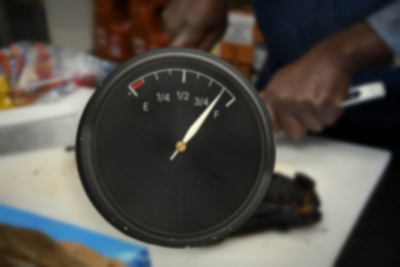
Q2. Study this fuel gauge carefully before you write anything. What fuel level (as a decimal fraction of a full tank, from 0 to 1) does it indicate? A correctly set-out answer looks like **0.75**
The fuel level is **0.875**
